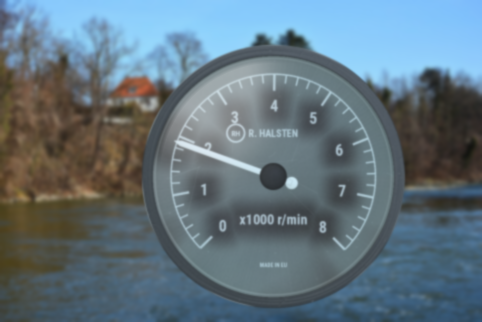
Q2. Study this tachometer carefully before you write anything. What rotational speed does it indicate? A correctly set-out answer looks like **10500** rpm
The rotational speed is **1900** rpm
